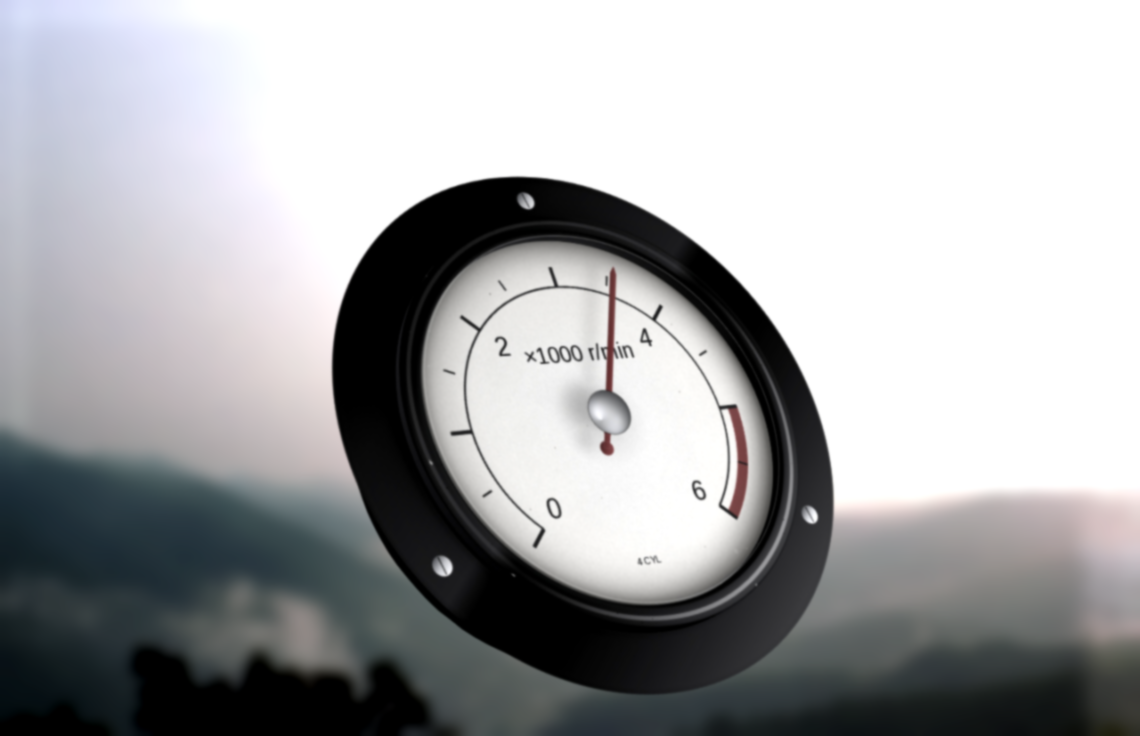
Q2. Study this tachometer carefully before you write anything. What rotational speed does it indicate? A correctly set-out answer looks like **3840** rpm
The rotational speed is **3500** rpm
